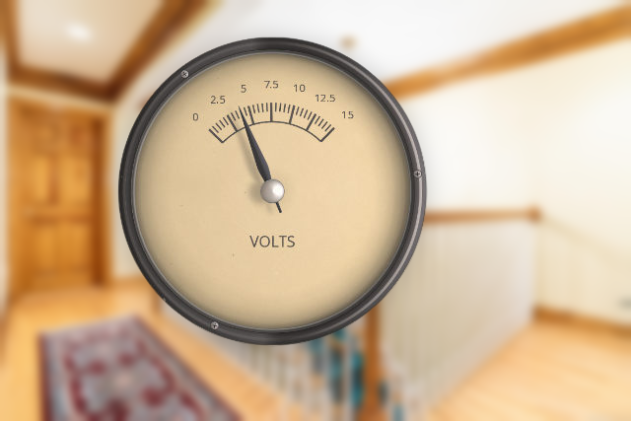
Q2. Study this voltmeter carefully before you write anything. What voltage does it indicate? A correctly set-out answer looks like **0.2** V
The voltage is **4** V
